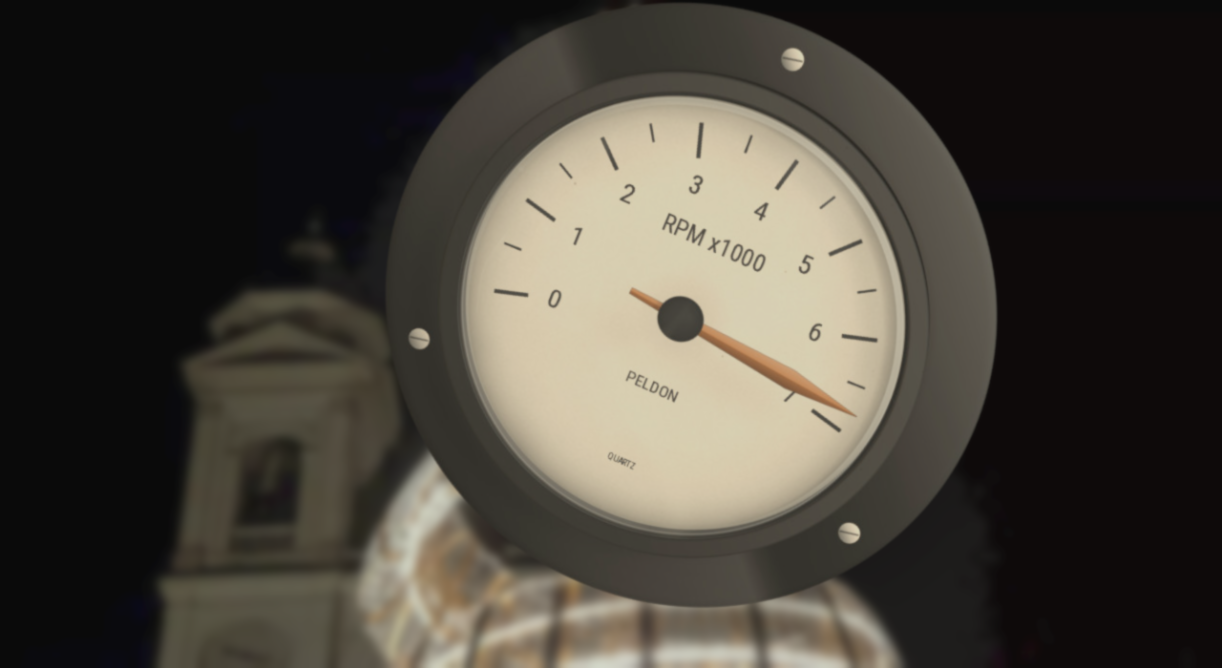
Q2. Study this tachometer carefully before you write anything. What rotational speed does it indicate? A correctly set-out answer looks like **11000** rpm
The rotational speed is **6750** rpm
